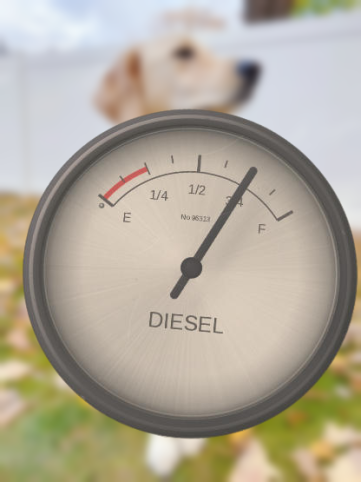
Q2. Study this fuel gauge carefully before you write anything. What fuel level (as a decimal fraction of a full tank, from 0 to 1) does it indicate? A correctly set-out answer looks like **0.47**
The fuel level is **0.75**
